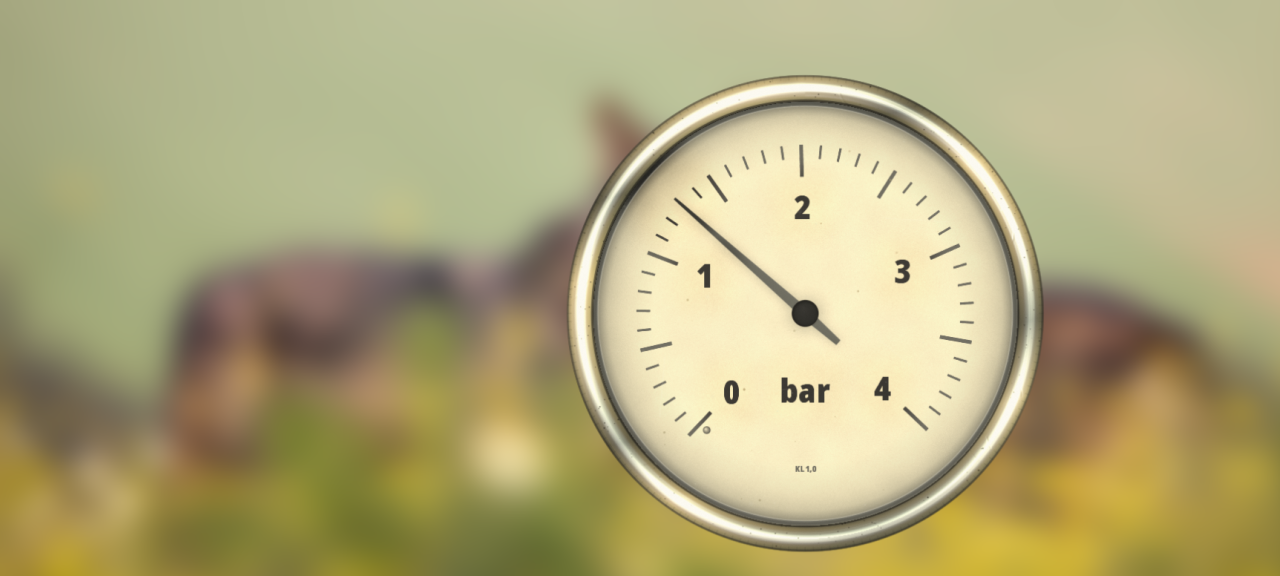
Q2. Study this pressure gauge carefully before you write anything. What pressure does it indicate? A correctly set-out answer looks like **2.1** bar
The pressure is **1.3** bar
